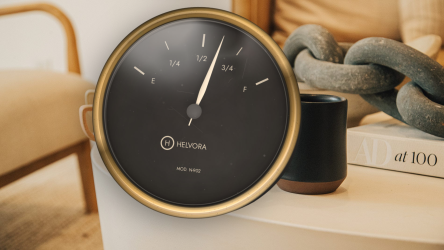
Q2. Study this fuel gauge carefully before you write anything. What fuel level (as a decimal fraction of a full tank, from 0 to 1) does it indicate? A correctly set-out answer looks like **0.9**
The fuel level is **0.625**
